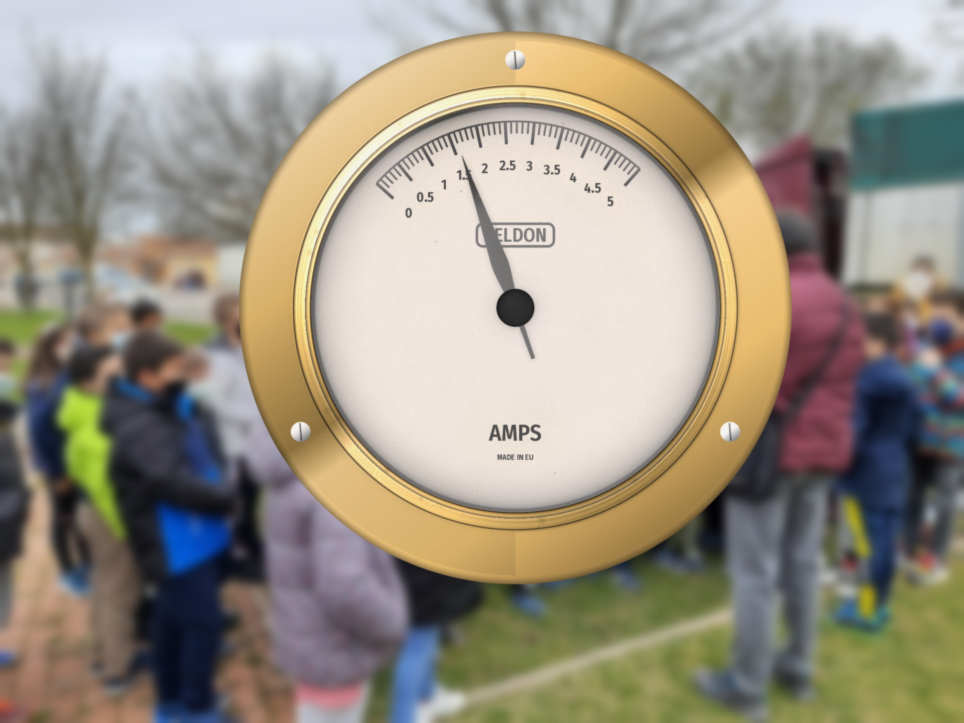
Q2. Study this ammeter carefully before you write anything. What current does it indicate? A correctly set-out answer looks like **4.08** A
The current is **1.6** A
